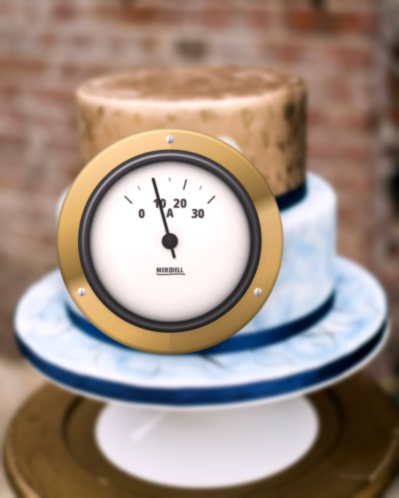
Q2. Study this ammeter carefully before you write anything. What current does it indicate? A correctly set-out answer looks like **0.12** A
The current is **10** A
